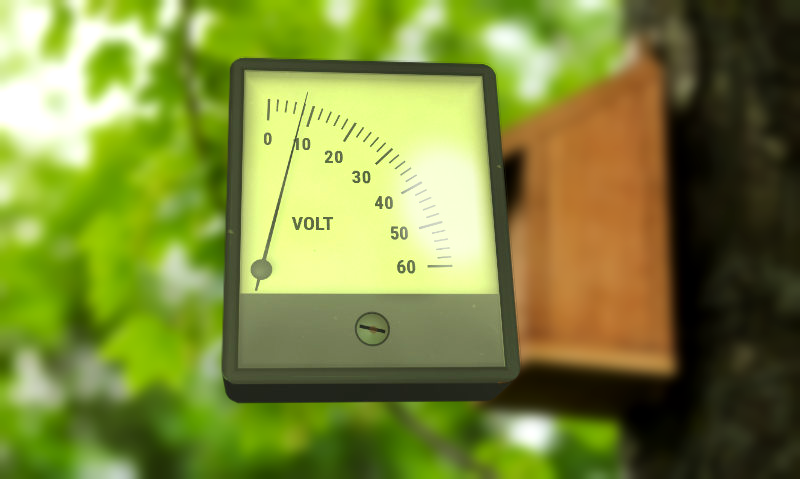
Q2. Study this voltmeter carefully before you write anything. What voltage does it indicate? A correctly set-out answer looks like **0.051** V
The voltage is **8** V
